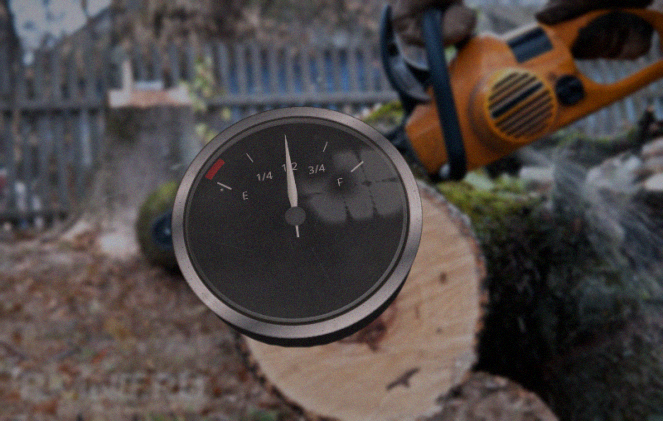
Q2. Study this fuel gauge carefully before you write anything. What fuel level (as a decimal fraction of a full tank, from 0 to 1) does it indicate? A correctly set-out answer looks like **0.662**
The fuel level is **0.5**
